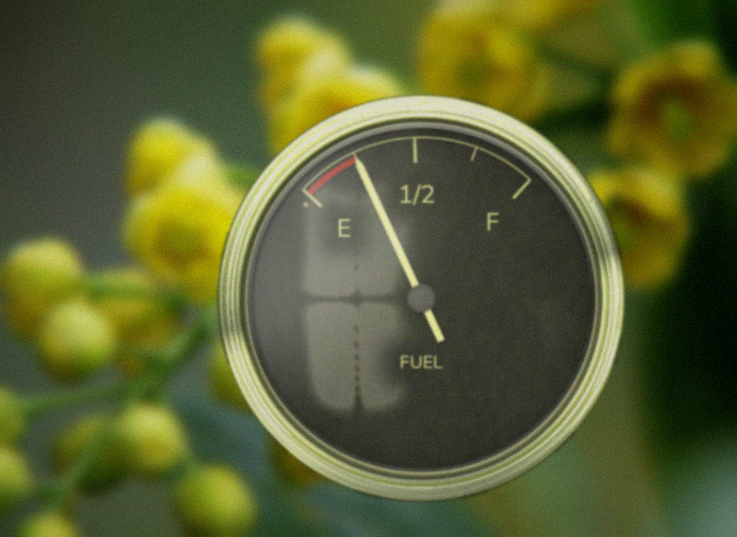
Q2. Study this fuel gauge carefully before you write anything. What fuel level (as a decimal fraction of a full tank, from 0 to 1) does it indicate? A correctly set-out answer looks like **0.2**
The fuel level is **0.25**
